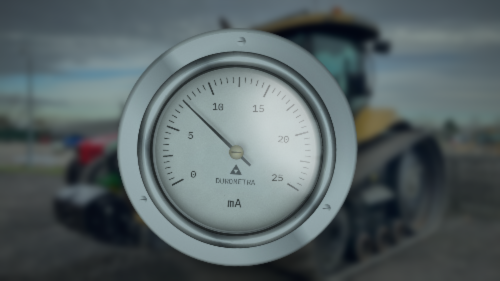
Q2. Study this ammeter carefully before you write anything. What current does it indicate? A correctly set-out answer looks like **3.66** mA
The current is **7.5** mA
